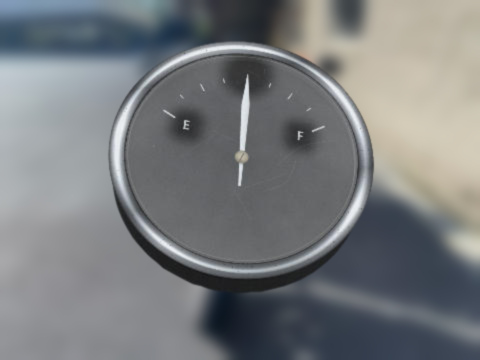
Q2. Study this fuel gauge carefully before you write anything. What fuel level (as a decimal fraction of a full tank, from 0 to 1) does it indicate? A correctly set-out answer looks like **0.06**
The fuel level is **0.5**
